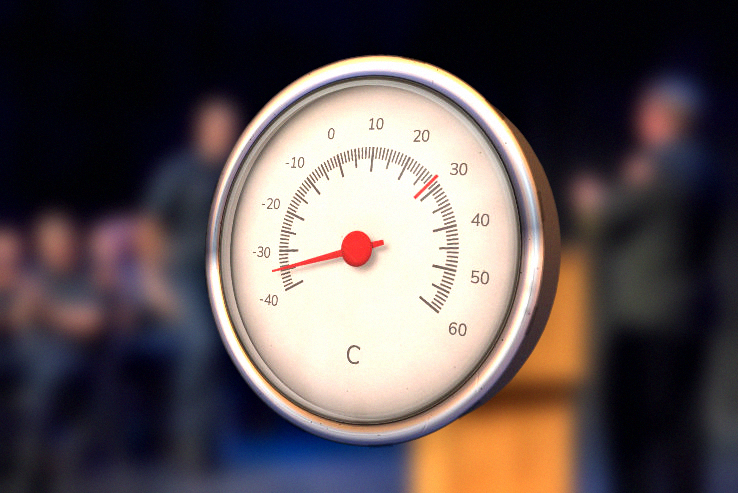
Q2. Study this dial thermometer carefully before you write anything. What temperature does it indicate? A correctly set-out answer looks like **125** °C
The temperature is **-35** °C
